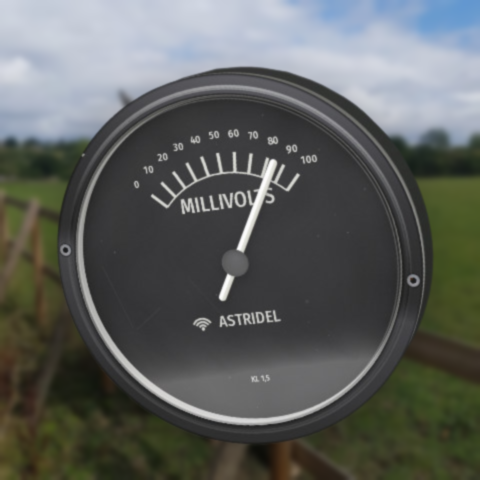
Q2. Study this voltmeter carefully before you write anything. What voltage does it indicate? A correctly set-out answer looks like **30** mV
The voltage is **85** mV
